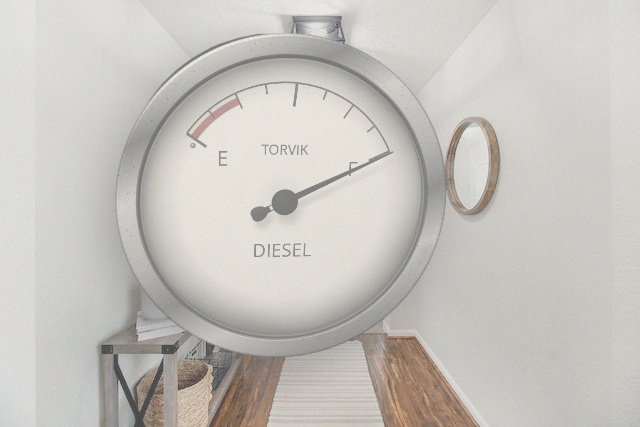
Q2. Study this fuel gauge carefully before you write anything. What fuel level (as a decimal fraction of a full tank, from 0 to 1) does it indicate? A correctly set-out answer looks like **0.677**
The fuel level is **1**
